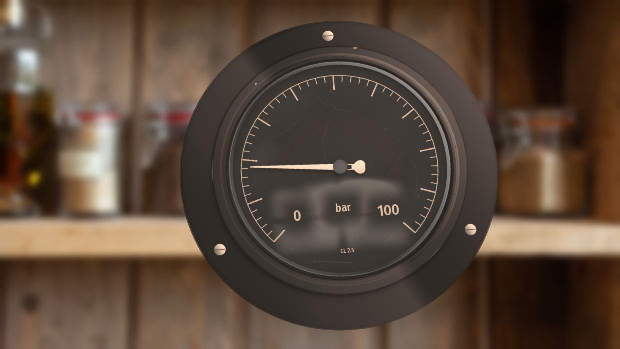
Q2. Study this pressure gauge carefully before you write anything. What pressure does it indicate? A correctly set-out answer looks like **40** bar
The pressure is **18** bar
